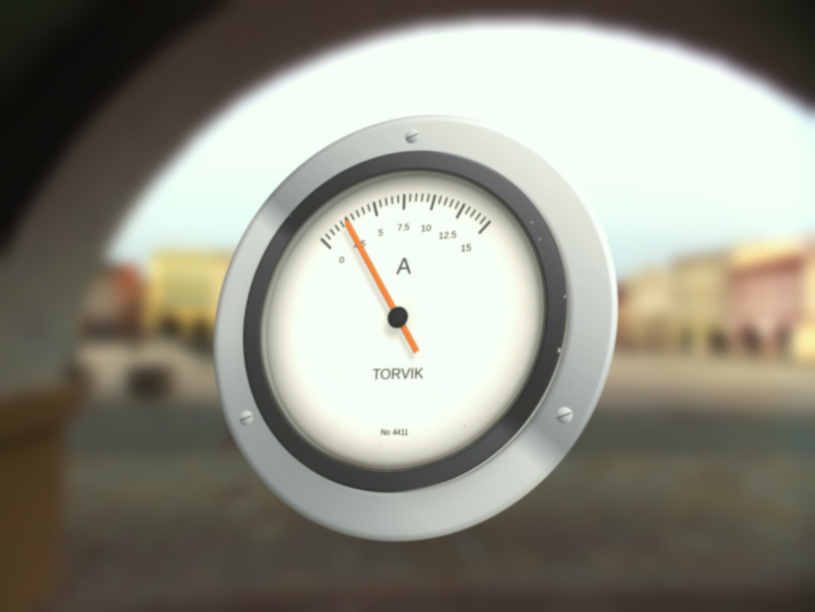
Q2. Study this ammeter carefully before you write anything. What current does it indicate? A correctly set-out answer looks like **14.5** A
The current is **2.5** A
